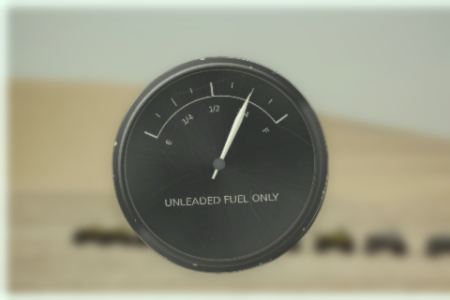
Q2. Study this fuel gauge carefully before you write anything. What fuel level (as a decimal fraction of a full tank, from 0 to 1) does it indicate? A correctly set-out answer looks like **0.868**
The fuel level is **0.75**
